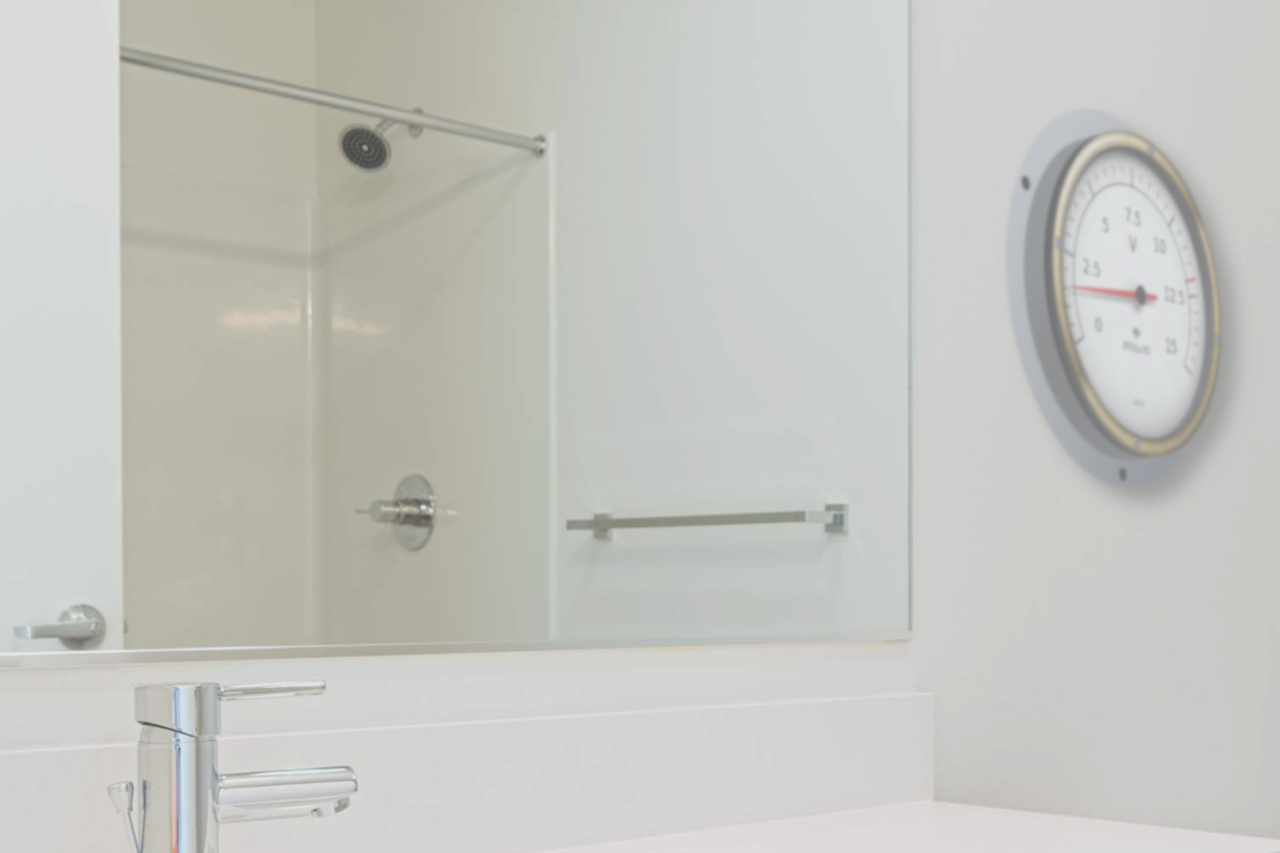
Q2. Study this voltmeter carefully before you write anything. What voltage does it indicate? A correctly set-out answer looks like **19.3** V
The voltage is **1.5** V
